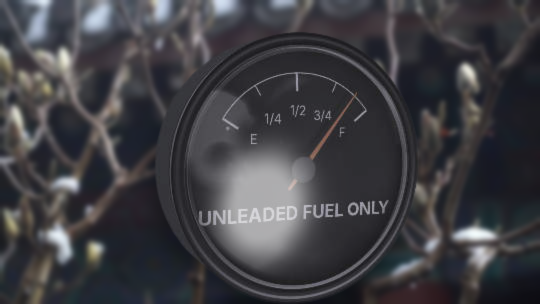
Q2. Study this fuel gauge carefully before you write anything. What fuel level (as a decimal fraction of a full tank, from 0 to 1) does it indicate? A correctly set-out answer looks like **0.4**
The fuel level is **0.875**
